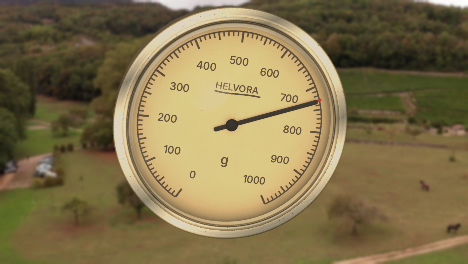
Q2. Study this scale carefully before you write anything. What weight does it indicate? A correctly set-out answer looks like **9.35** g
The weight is **730** g
